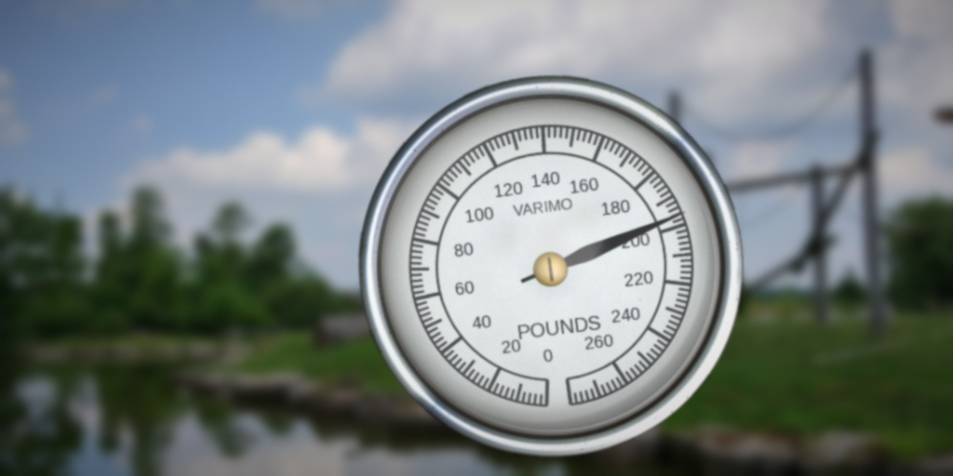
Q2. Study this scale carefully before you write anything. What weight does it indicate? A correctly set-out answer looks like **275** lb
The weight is **196** lb
